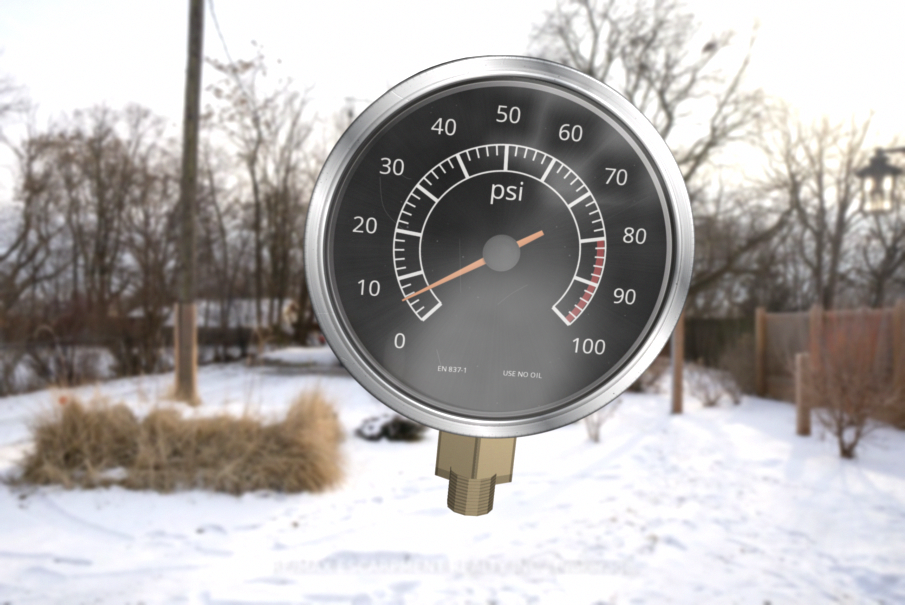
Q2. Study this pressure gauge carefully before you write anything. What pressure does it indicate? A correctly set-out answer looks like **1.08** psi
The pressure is **6** psi
